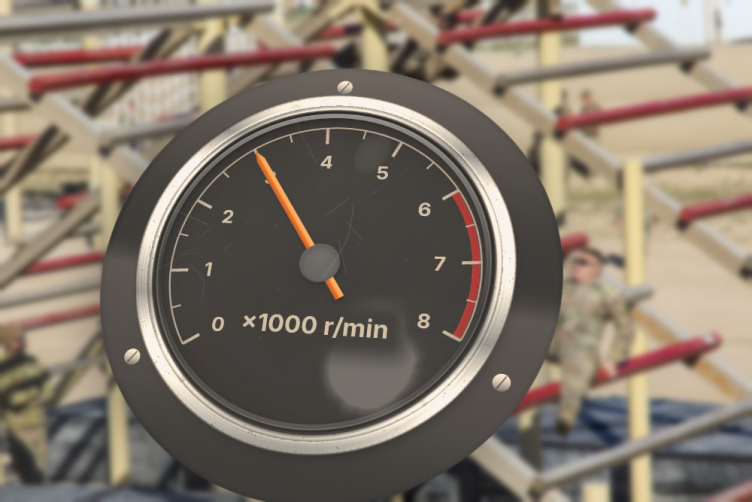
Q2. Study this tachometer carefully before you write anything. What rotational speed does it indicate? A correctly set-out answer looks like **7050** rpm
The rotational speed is **3000** rpm
